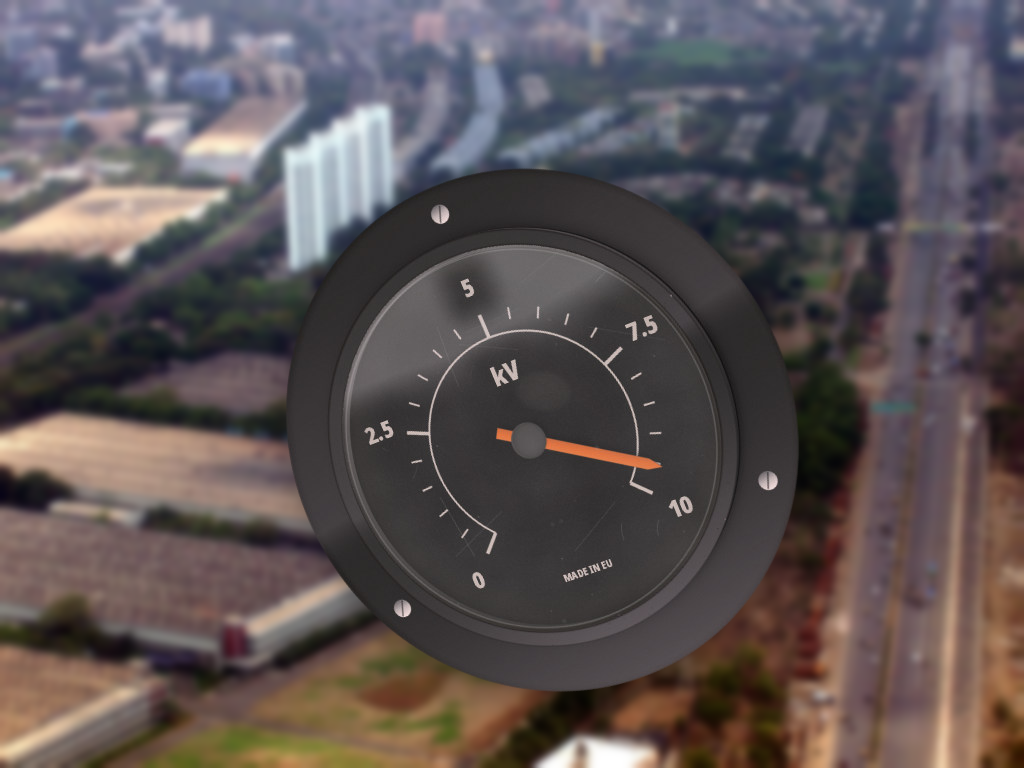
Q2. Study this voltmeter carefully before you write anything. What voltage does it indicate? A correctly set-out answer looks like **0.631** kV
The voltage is **9.5** kV
